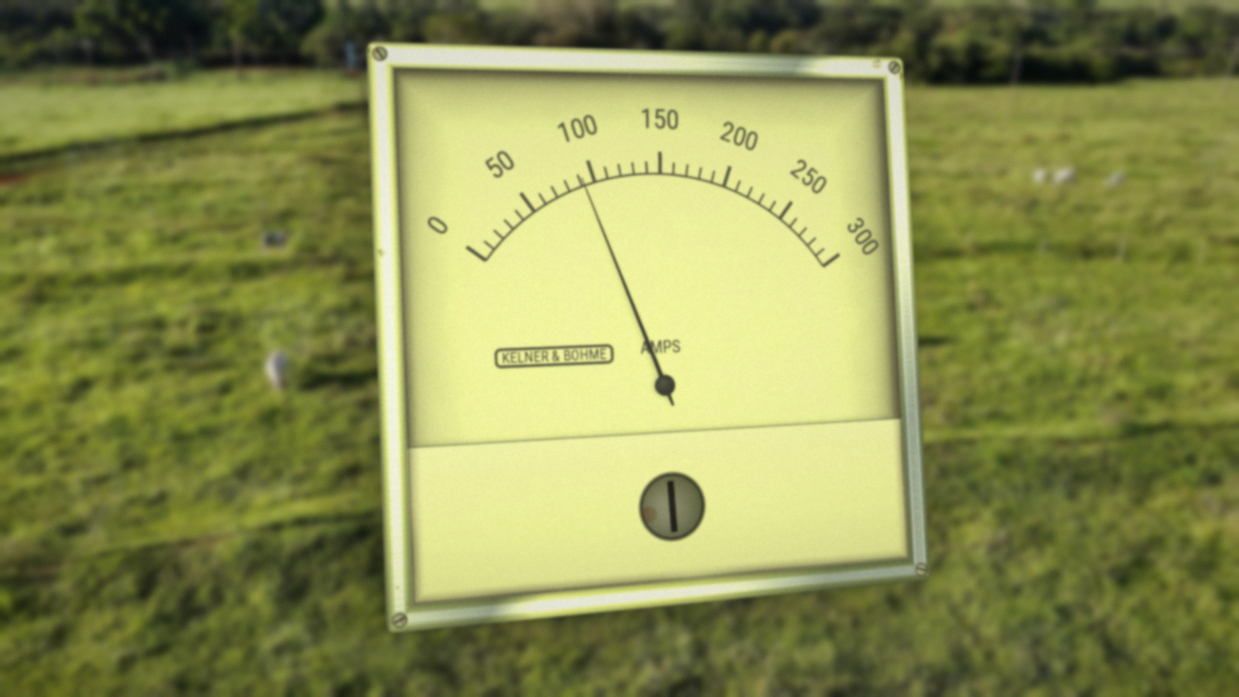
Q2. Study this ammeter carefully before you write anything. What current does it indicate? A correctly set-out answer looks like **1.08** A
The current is **90** A
